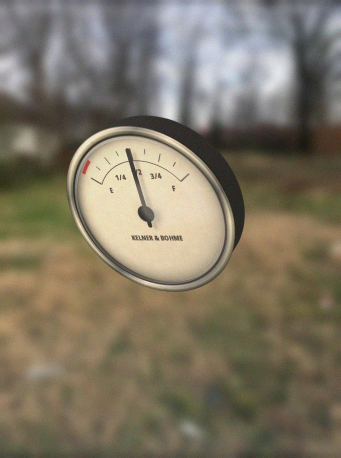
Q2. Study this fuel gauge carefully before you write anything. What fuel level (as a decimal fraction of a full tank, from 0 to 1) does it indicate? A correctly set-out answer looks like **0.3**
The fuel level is **0.5**
